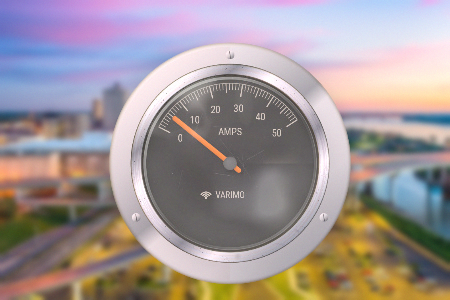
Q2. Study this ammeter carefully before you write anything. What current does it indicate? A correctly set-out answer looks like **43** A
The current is **5** A
